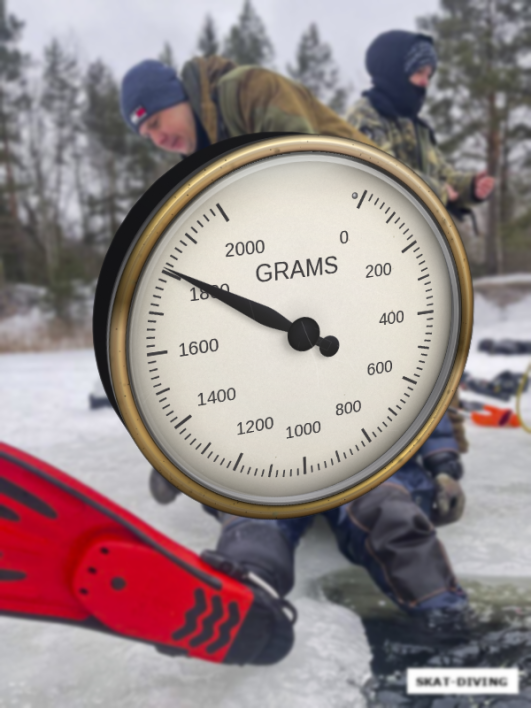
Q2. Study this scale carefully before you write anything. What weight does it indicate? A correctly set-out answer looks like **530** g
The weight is **1810** g
